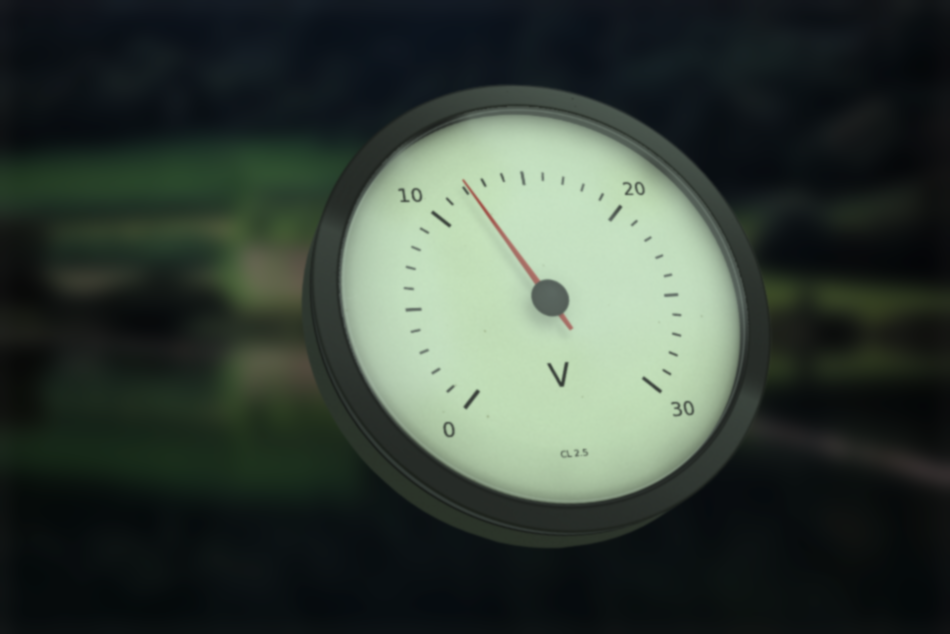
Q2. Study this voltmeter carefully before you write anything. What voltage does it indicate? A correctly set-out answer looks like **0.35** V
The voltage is **12** V
